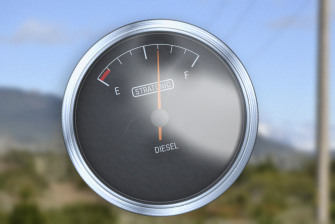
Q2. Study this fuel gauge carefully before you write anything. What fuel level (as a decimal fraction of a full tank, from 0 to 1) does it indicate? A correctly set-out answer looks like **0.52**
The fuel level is **0.625**
